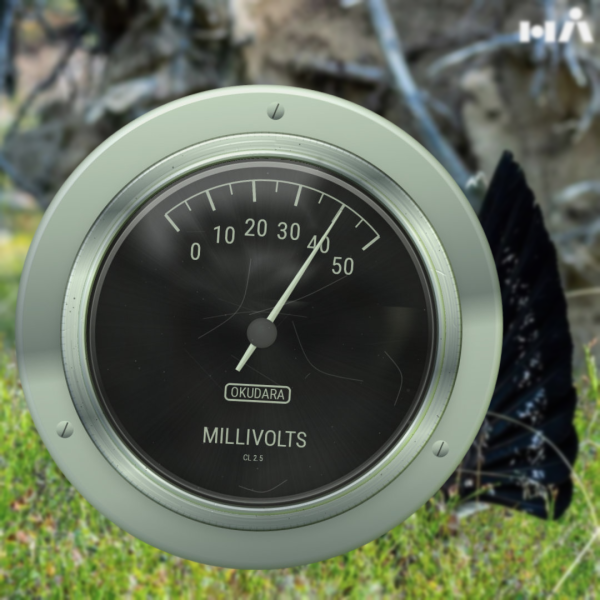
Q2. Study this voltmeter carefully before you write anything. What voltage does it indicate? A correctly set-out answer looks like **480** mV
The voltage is **40** mV
